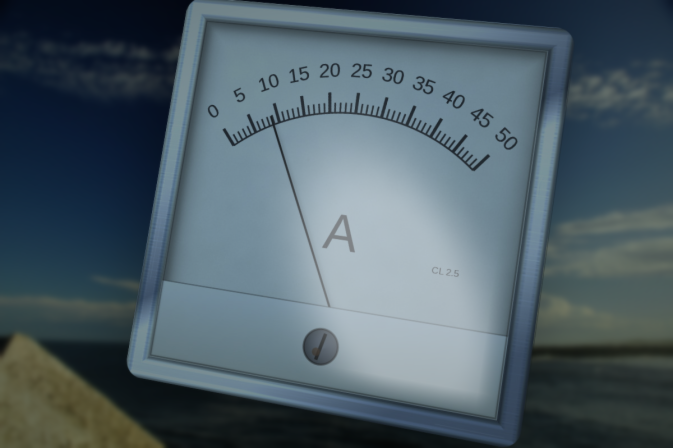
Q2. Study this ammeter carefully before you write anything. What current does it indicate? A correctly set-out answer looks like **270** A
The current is **9** A
